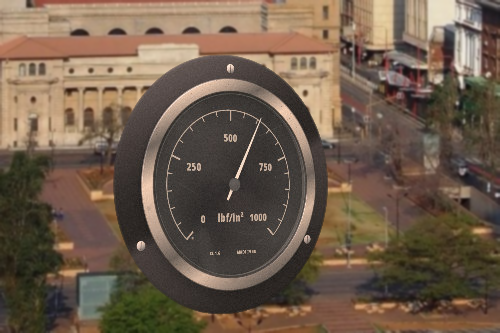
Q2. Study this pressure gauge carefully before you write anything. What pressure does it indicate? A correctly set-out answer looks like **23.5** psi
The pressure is **600** psi
